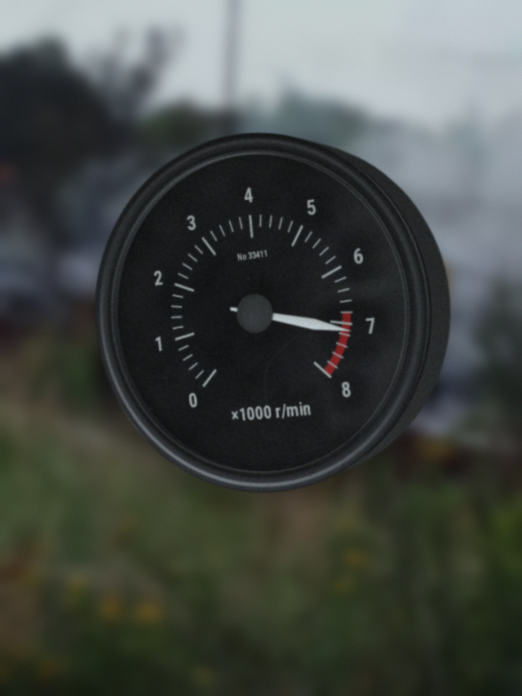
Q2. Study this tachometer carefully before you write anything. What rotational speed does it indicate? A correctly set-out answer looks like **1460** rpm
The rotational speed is **7100** rpm
